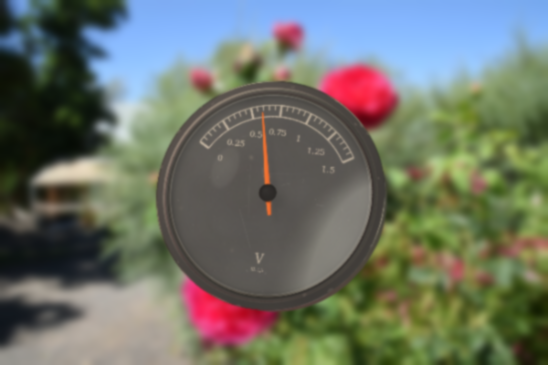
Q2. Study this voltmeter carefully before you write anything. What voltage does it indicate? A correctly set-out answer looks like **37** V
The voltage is **0.6** V
